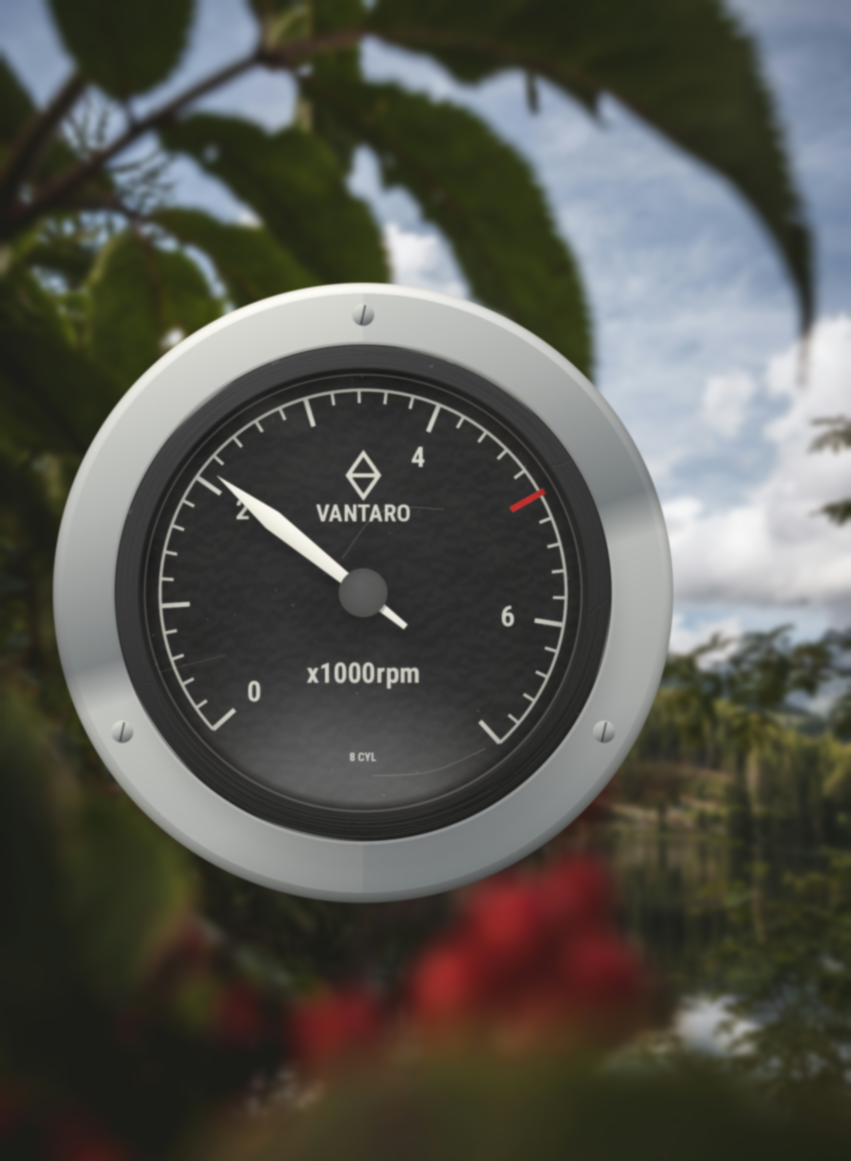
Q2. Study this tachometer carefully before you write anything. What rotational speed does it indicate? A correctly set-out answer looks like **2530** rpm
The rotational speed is **2100** rpm
